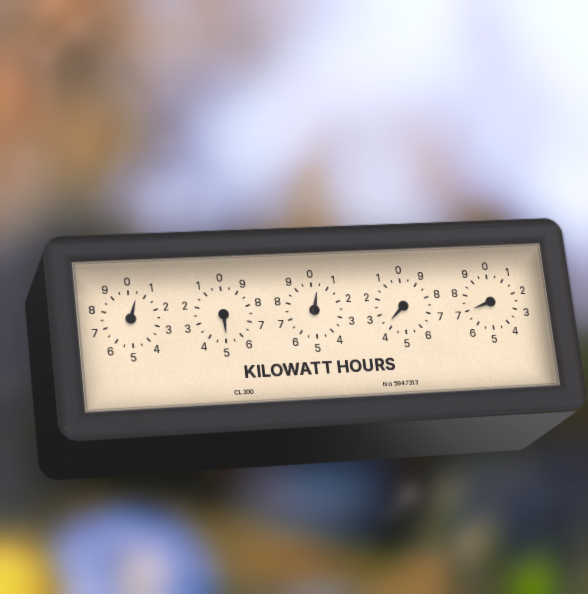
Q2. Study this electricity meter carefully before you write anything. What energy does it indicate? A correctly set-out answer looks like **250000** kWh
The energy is **5037** kWh
